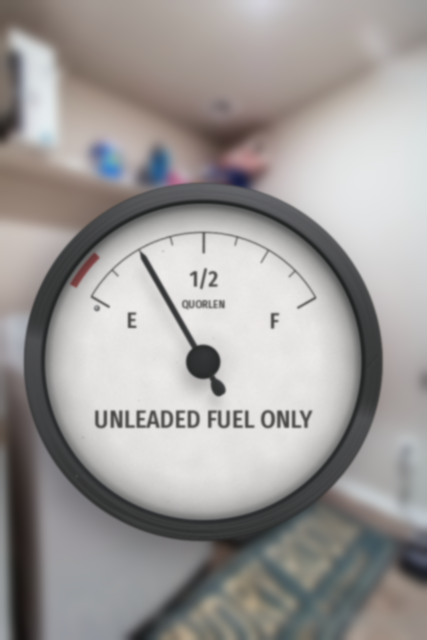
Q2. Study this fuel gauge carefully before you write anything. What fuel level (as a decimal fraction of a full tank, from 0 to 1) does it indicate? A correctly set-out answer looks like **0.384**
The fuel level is **0.25**
